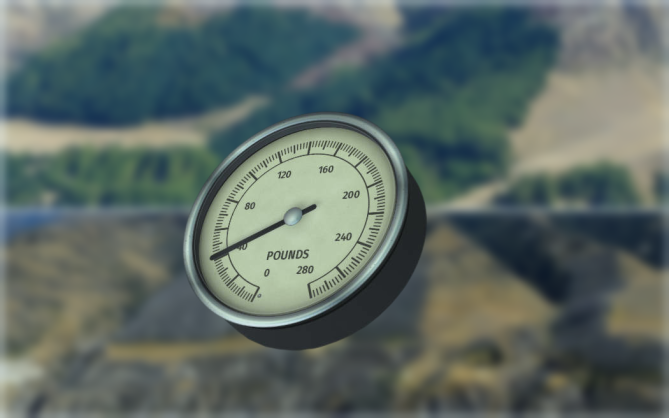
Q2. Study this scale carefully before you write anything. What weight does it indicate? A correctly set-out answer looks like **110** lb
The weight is **40** lb
